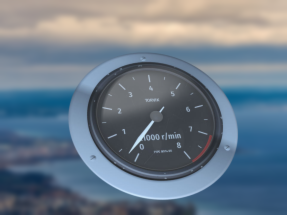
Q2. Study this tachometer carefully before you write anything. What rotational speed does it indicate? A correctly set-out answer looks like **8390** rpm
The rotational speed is **250** rpm
